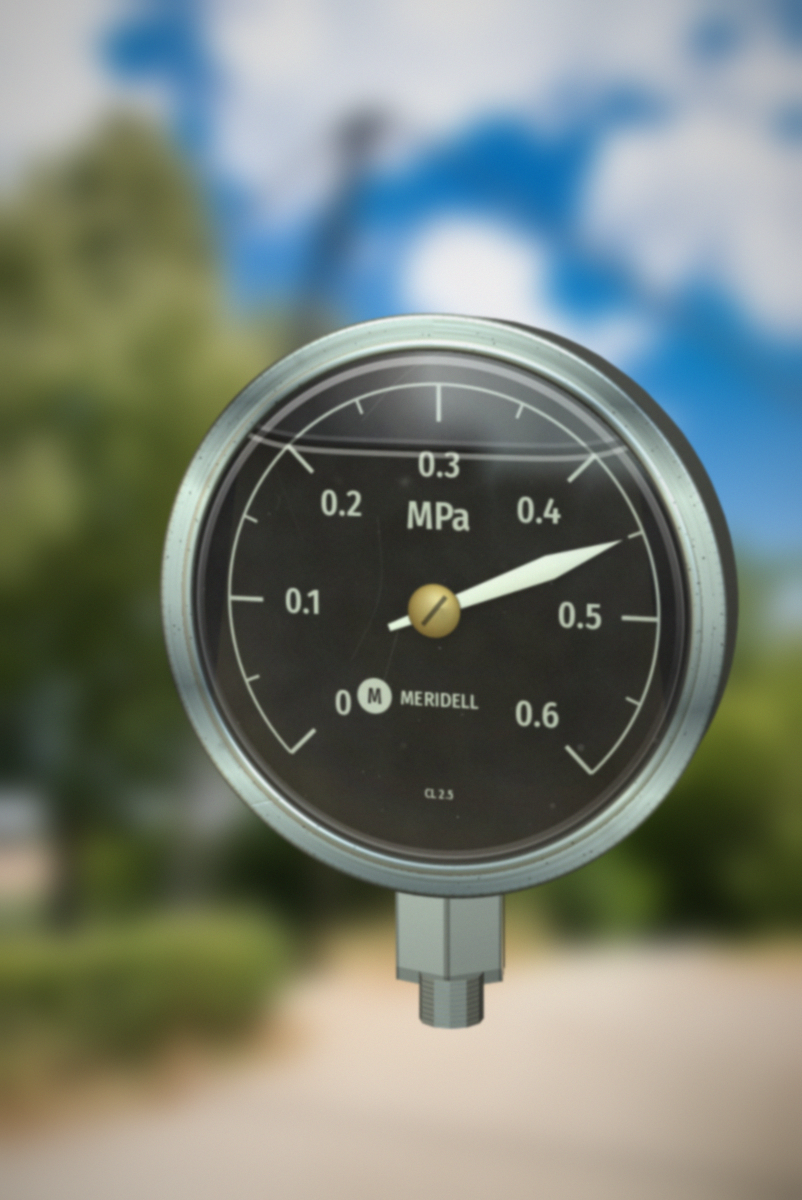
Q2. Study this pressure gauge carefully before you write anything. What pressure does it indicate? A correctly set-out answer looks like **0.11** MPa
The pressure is **0.45** MPa
